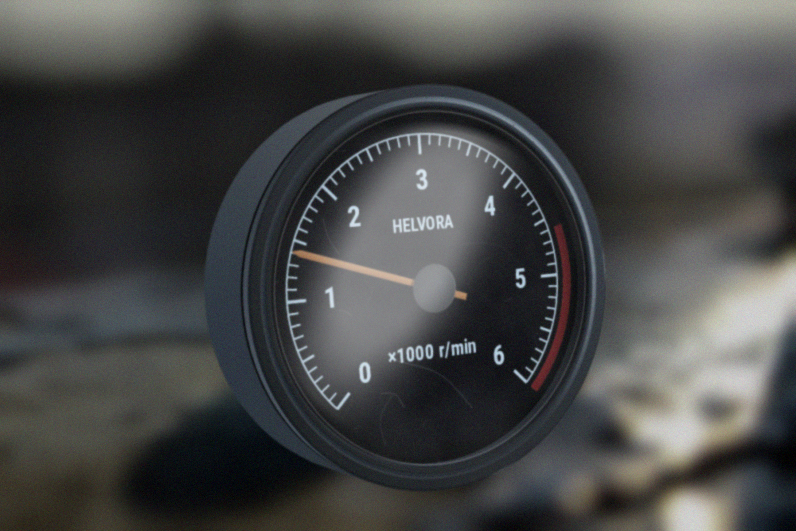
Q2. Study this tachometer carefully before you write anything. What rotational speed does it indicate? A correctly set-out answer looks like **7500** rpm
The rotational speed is **1400** rpm
